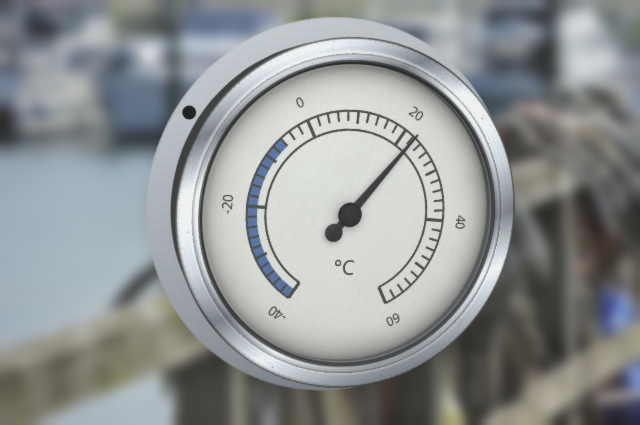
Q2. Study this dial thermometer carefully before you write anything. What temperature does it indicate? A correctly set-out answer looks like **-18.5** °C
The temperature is **22** °C
